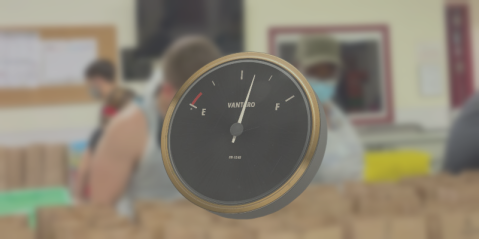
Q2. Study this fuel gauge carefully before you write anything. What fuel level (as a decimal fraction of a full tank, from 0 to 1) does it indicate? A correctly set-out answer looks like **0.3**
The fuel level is **0.625**
